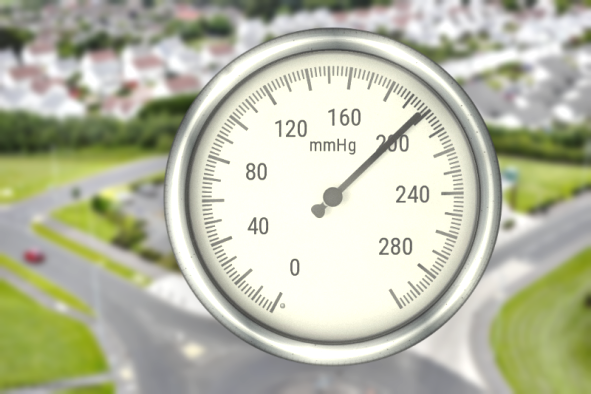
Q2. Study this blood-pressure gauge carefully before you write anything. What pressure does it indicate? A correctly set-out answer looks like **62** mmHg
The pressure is **198** mmHg
